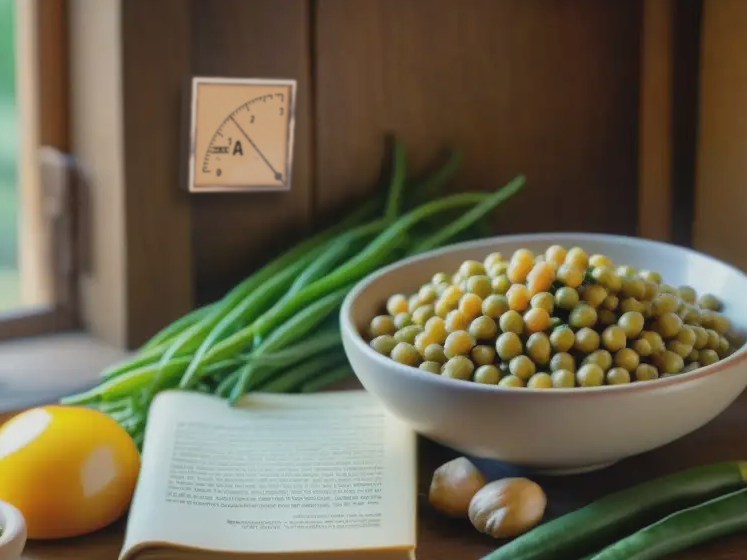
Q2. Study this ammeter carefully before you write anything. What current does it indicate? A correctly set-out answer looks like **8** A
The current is **1.5** A
